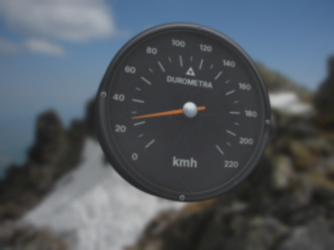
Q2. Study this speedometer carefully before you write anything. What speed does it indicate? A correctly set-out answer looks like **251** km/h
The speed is **25** km/h
